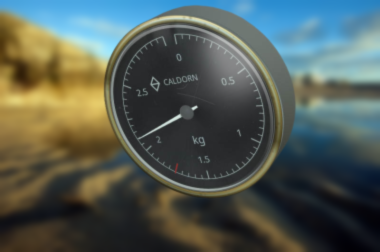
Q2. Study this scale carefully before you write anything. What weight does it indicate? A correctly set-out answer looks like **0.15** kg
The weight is **2.1** kg
